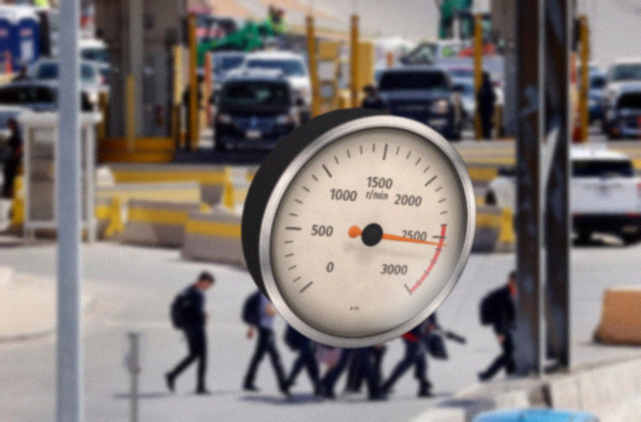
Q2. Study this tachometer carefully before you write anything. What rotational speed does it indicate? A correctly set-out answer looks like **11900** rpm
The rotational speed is **2550** rpm
